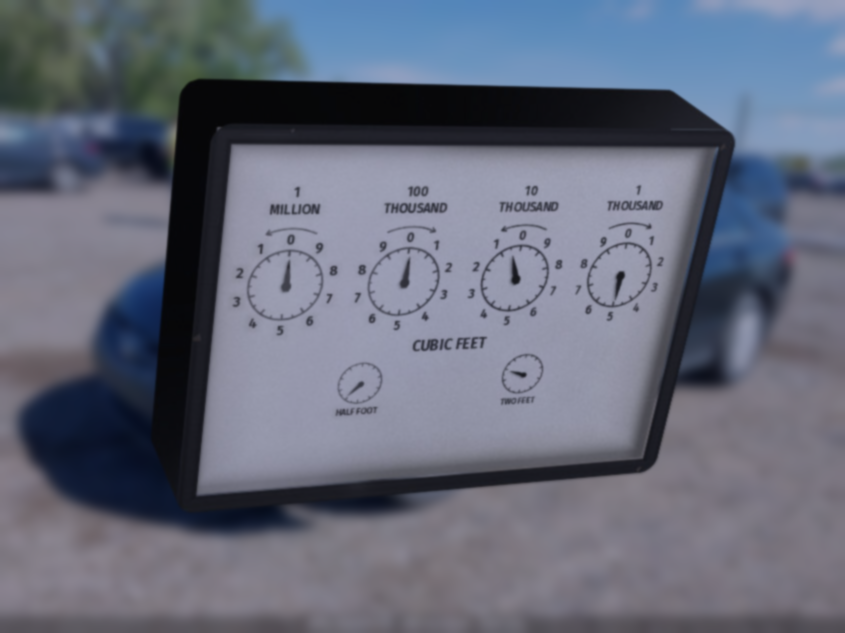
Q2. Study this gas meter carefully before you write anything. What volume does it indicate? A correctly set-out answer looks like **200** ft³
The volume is **500** ft³
